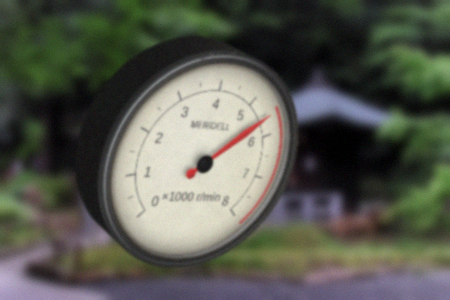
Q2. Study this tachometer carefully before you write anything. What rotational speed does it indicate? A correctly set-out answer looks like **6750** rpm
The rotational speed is **5500** rpm
